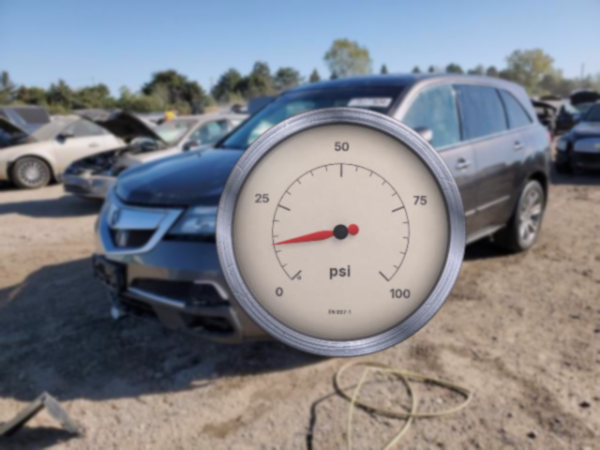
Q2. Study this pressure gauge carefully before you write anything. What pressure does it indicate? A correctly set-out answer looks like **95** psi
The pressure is **12.5** psi
